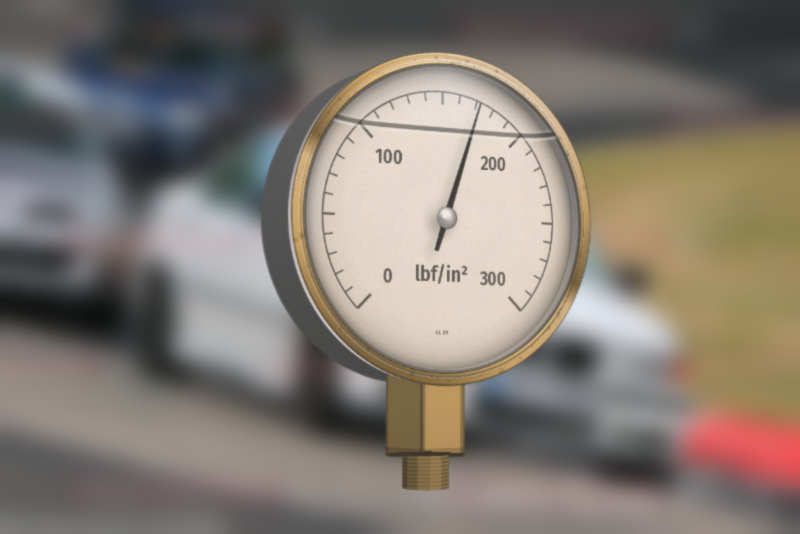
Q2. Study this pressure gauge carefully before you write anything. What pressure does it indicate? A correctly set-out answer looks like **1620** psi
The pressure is **170** psi
